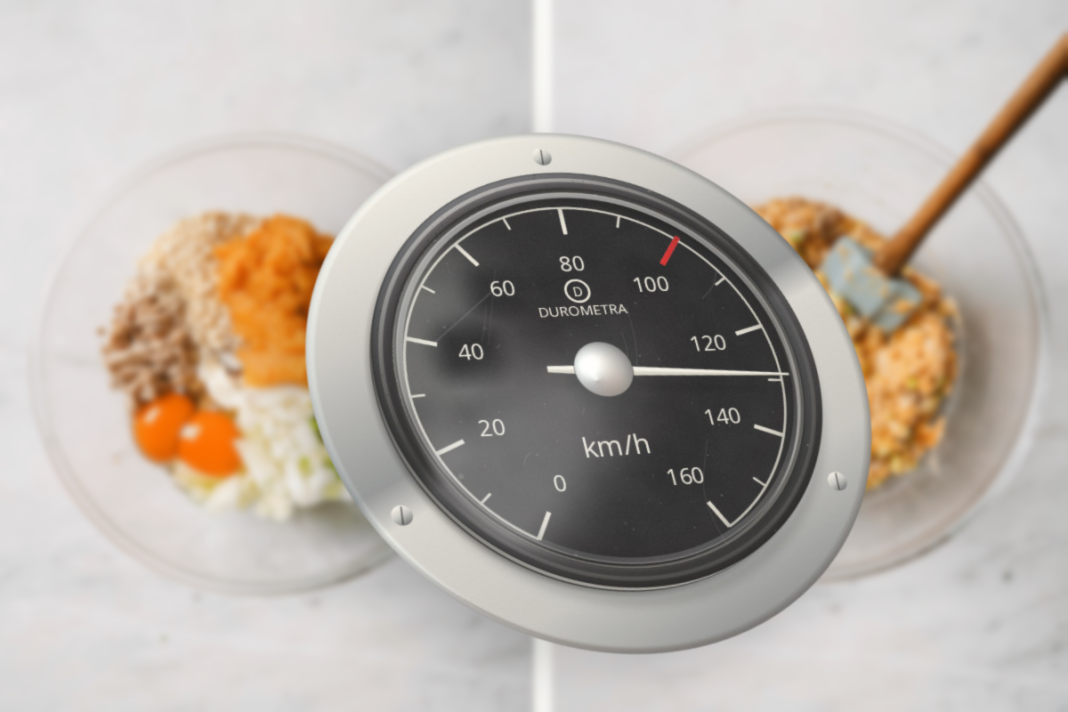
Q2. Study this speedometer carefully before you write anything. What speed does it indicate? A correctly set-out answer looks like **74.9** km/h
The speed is **130** km/h
